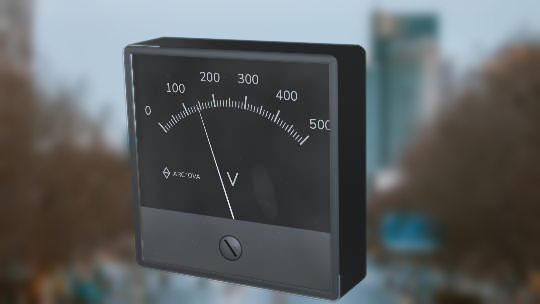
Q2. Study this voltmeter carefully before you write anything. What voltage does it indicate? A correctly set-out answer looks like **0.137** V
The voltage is **150** V
